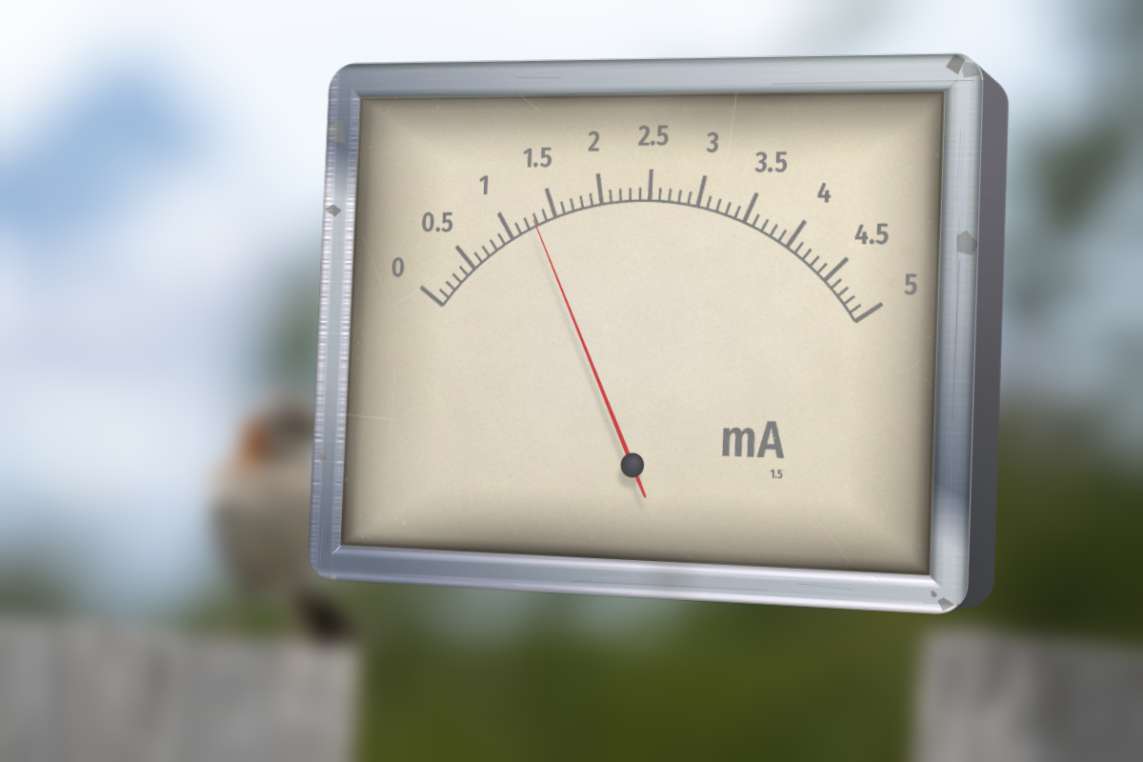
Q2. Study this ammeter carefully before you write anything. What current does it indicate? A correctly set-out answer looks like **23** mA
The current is **1.3** mA
